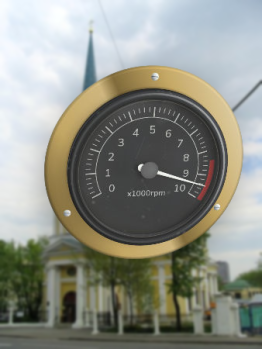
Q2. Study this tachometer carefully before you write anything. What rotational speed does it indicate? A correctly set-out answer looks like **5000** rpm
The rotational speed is **9400** rpm
